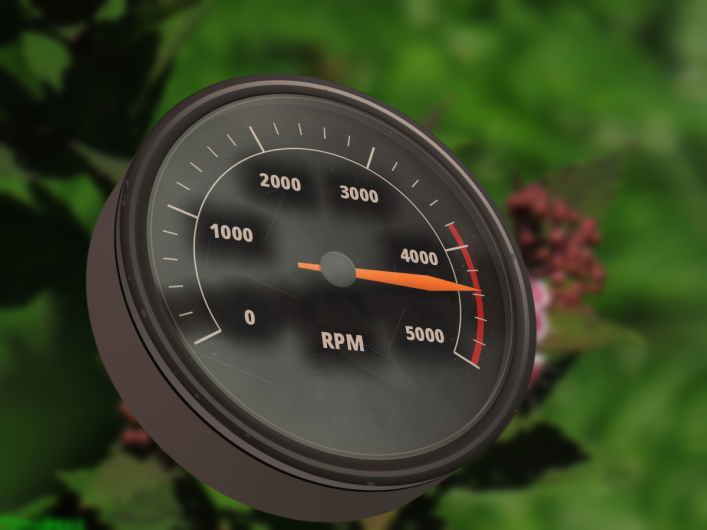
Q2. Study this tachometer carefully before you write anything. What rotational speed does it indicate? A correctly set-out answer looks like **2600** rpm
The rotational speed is **4400** rpm
